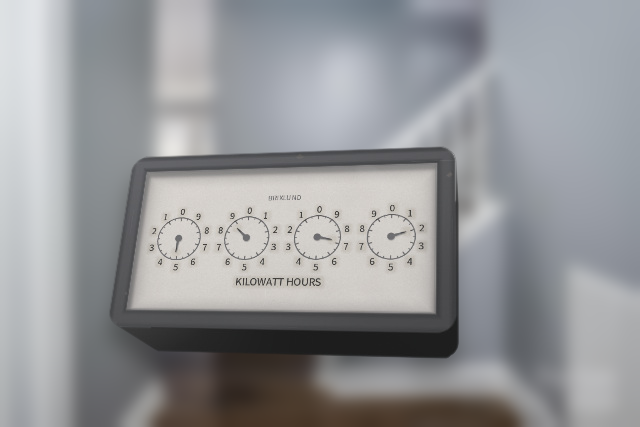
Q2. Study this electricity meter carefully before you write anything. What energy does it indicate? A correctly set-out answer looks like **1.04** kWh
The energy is **4872** kWh
